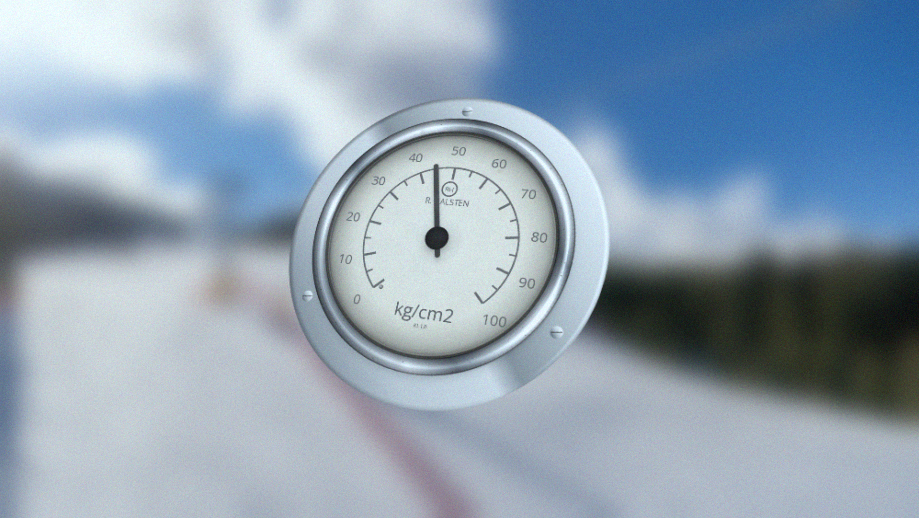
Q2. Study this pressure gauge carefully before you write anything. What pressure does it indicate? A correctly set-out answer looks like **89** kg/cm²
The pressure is **45** kg/cm²
